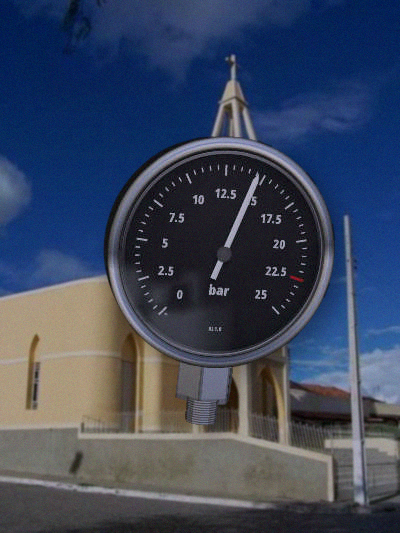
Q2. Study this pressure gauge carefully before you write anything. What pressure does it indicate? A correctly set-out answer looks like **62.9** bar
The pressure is **14.5** bar
